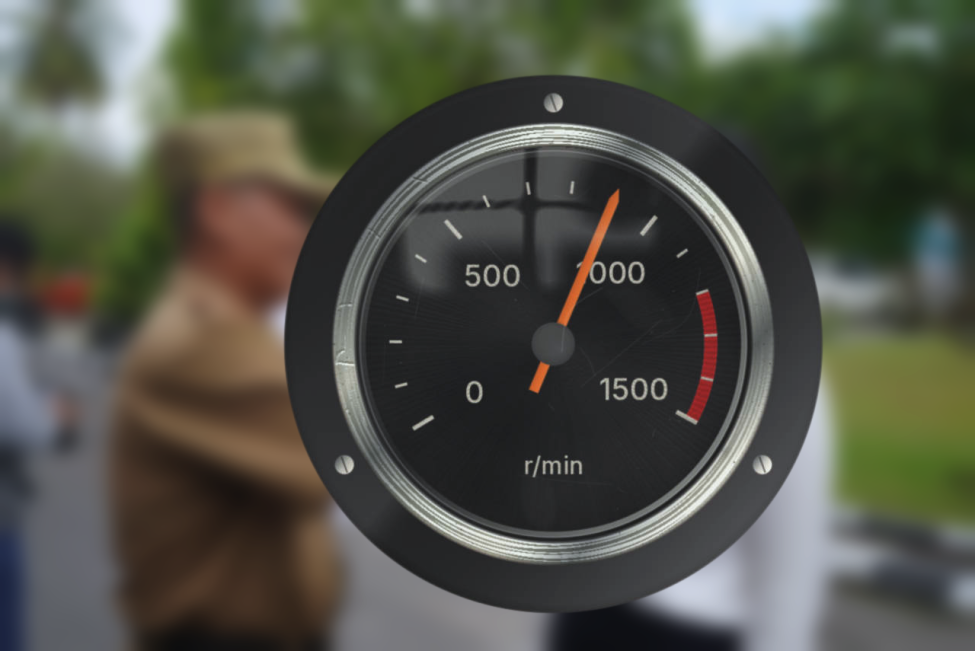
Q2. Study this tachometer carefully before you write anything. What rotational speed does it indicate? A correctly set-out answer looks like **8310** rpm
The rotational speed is **900** rpm
